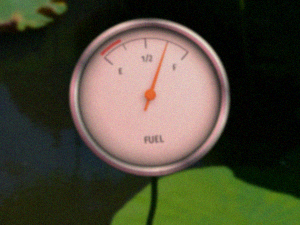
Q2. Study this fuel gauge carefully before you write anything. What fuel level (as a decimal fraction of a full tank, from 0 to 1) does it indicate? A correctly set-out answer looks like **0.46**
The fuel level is **0.75**
